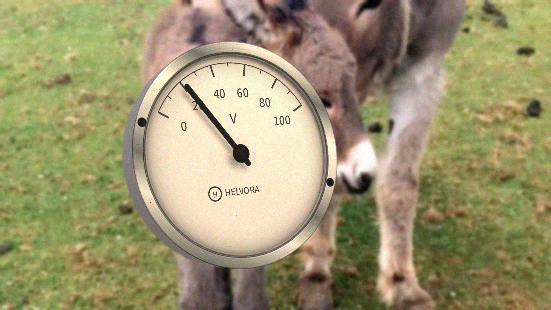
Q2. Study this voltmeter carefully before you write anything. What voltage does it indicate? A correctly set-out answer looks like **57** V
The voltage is **20** V
